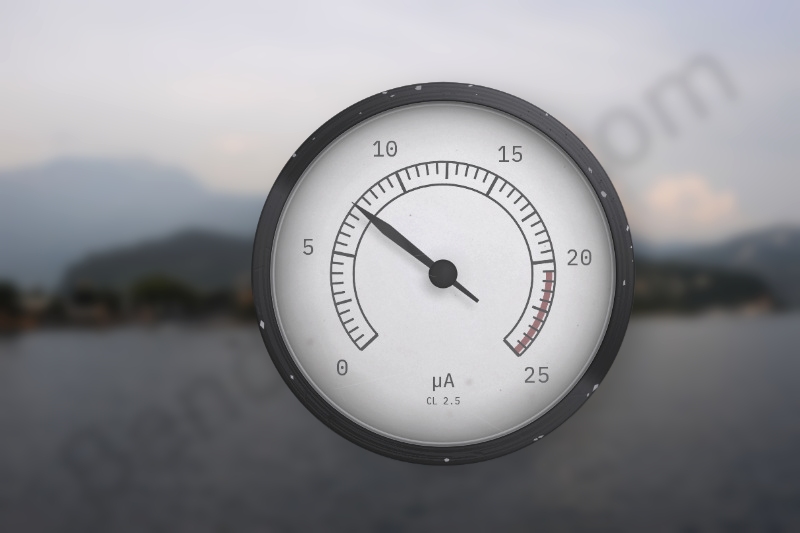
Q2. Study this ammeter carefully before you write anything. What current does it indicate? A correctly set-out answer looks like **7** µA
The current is **7.5** µA
